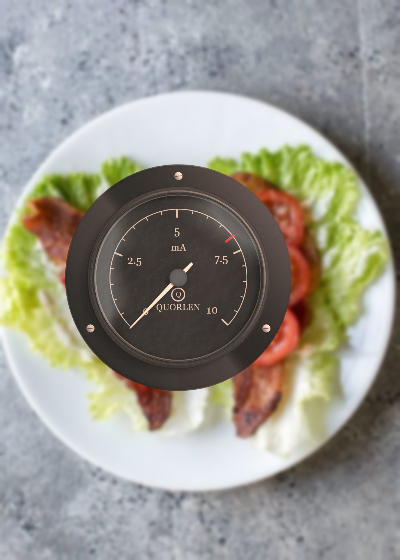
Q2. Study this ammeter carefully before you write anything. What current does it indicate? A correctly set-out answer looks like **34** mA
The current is **0** mA
